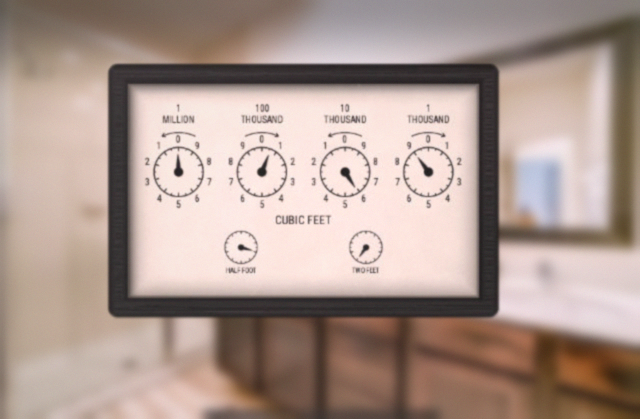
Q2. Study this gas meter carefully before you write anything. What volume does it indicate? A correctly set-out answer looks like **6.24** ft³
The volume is **5900** ft³
